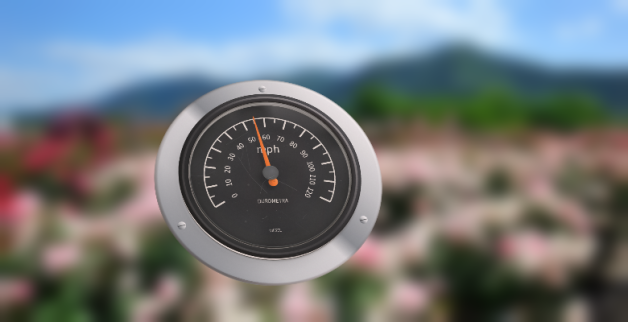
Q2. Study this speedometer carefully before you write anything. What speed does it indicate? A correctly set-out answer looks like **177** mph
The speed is **55** mph
